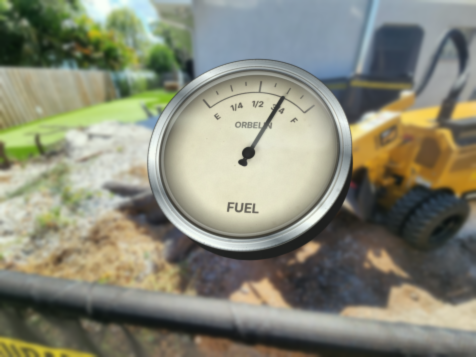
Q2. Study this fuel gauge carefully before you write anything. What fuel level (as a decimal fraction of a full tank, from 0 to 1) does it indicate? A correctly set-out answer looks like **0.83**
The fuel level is **0.75**
